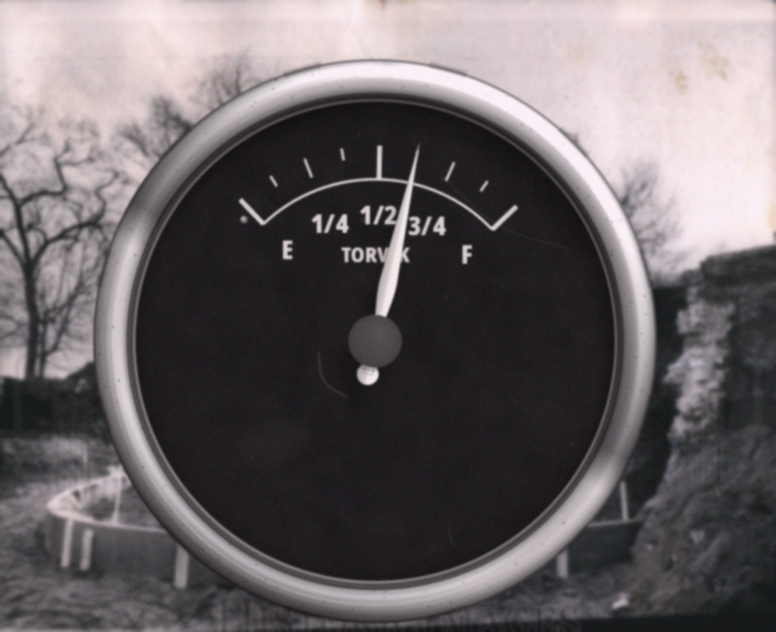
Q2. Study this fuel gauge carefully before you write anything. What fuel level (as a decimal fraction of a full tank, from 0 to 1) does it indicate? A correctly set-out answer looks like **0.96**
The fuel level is **0.625**
